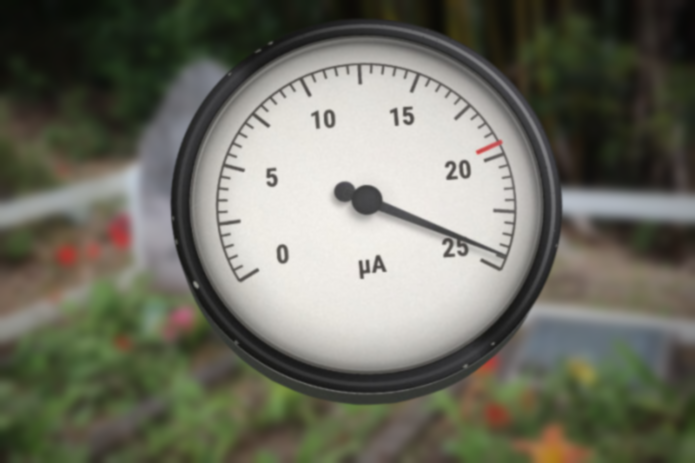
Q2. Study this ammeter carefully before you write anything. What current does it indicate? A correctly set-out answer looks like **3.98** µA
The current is **24.5** µA
